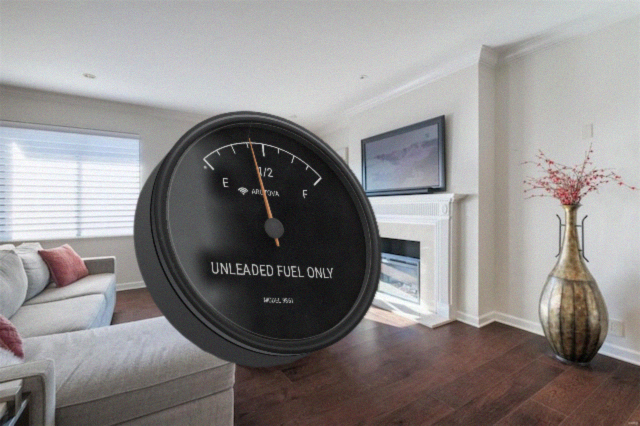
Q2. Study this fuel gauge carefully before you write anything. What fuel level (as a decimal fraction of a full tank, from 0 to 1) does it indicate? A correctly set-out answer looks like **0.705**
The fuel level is **0.375**
